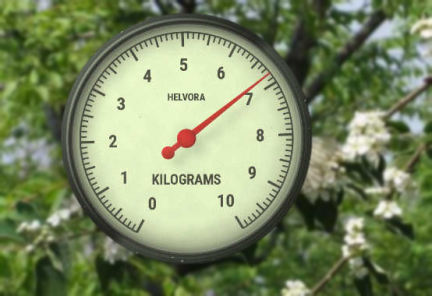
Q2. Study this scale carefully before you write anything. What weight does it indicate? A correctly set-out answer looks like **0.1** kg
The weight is **6.8** kg
